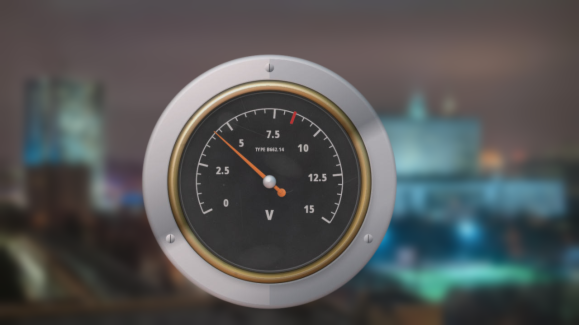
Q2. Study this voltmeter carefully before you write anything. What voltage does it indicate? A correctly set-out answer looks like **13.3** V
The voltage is **4.25** V
